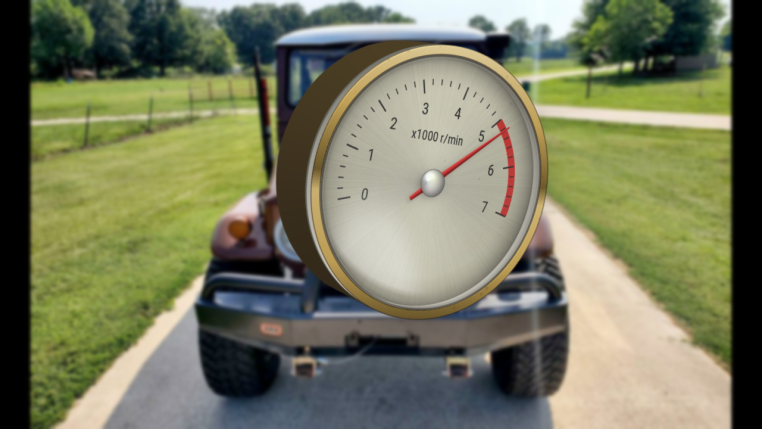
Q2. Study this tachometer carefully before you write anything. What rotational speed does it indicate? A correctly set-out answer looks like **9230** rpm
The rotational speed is **5200** rpm
